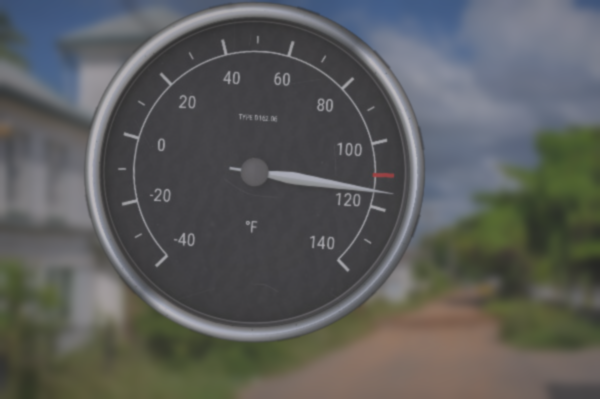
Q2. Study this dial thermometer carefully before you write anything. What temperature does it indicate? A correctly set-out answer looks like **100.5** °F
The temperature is **115** °F
